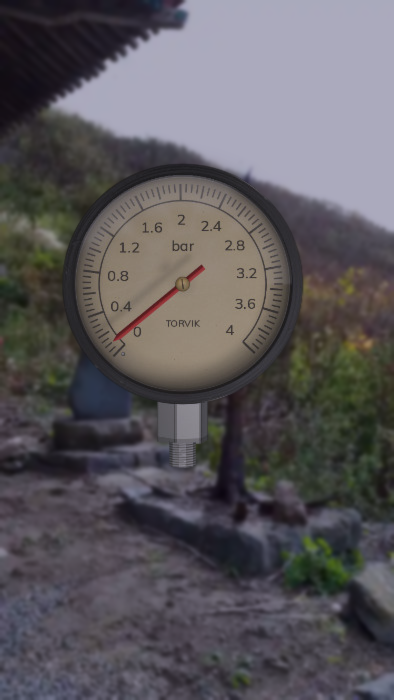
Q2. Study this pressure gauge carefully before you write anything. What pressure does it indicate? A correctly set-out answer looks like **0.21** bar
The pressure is **0.1** bar
